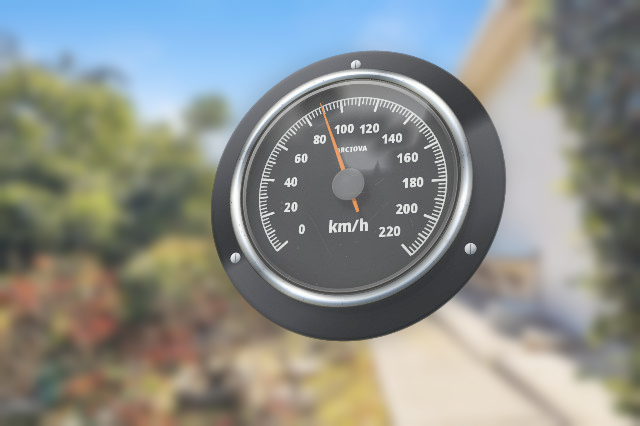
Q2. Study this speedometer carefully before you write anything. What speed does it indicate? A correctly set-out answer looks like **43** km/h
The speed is **90** km/h
